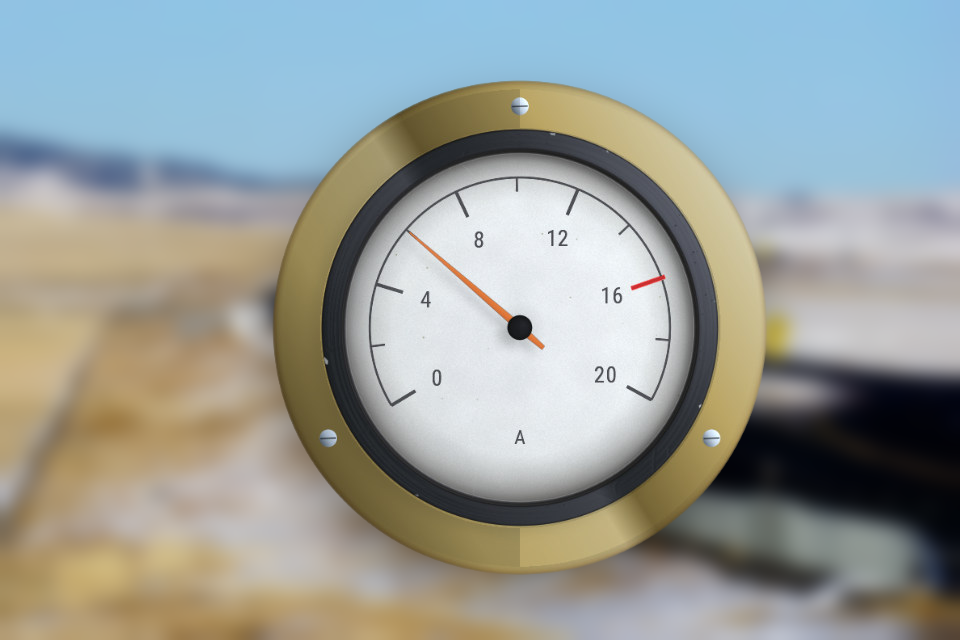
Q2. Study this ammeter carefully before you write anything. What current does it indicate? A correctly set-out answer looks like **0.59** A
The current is **6** A
